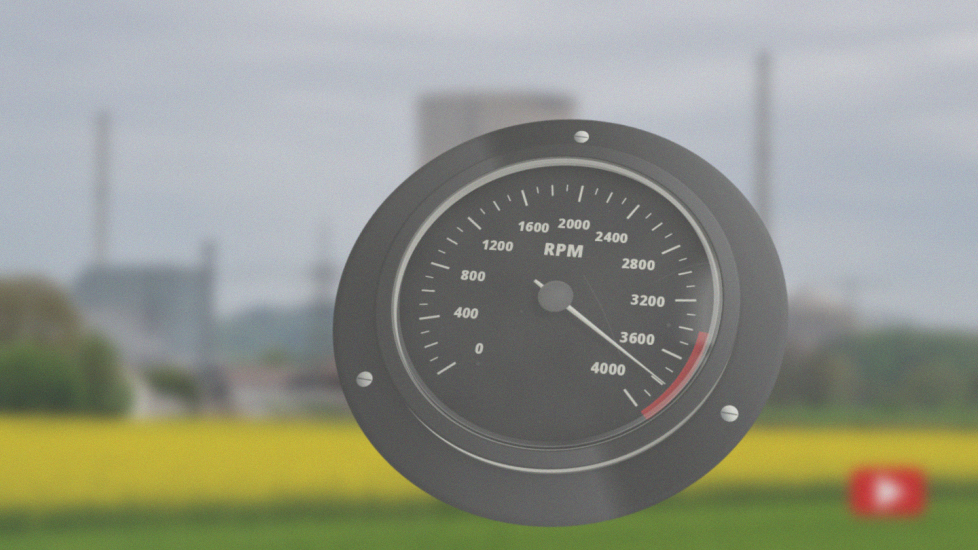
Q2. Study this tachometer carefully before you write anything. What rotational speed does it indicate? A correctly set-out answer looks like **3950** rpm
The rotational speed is **3800** rpm
